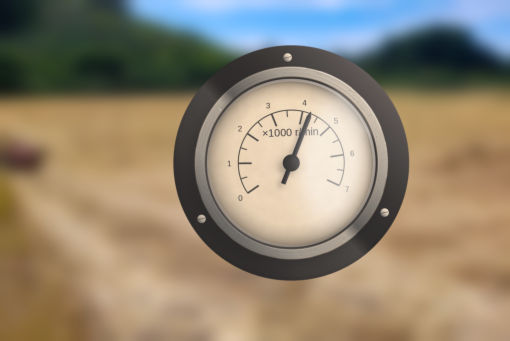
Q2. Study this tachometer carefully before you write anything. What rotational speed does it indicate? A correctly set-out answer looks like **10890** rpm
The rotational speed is **4250** rpm
